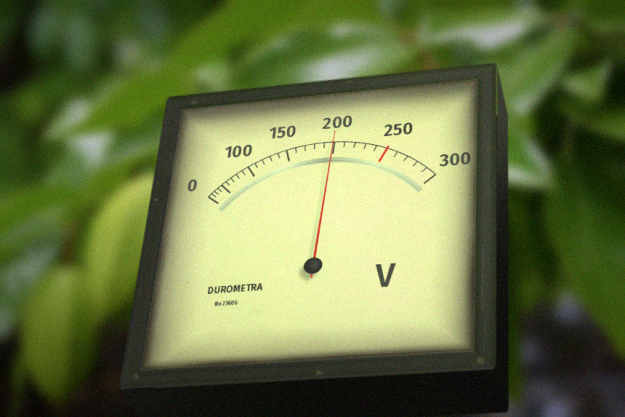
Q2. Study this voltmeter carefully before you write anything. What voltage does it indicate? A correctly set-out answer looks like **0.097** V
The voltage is **200** V
